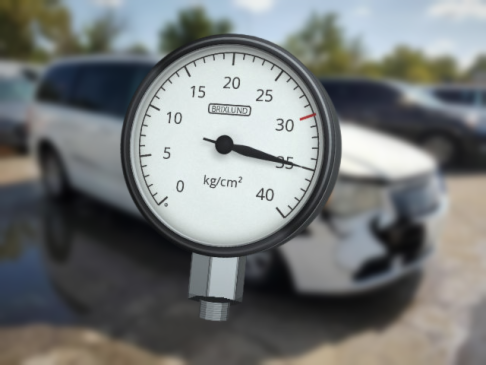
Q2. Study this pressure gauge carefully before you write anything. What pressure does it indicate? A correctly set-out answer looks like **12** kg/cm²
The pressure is **35** kg/cm²
